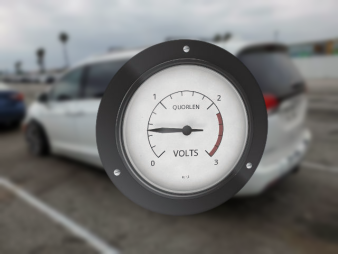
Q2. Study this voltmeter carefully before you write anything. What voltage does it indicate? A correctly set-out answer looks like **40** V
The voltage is **0.5** V
